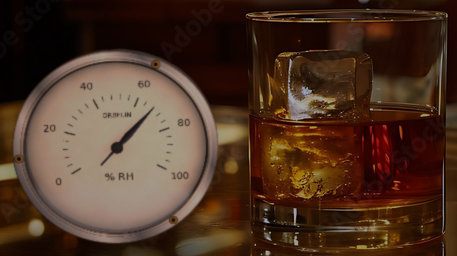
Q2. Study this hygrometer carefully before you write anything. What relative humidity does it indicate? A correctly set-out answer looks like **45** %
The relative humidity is **68** %
